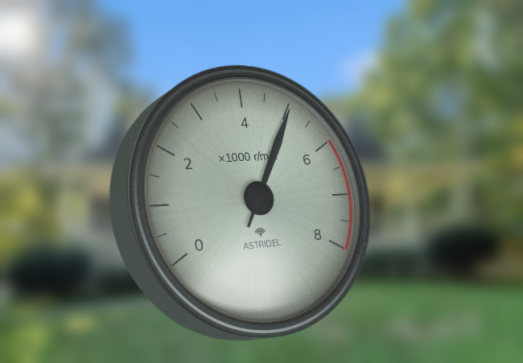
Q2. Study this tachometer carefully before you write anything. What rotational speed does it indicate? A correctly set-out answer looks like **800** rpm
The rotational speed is **5000** rpm
